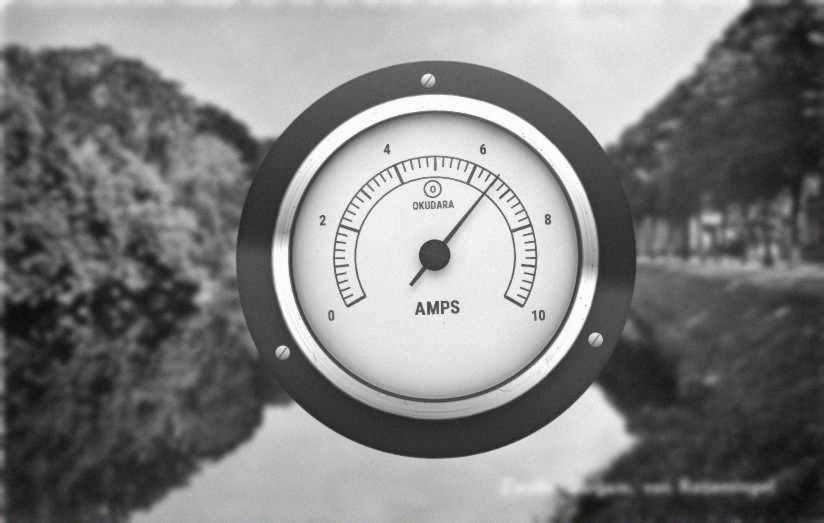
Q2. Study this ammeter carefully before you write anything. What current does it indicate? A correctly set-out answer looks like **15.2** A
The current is **6.6** A
